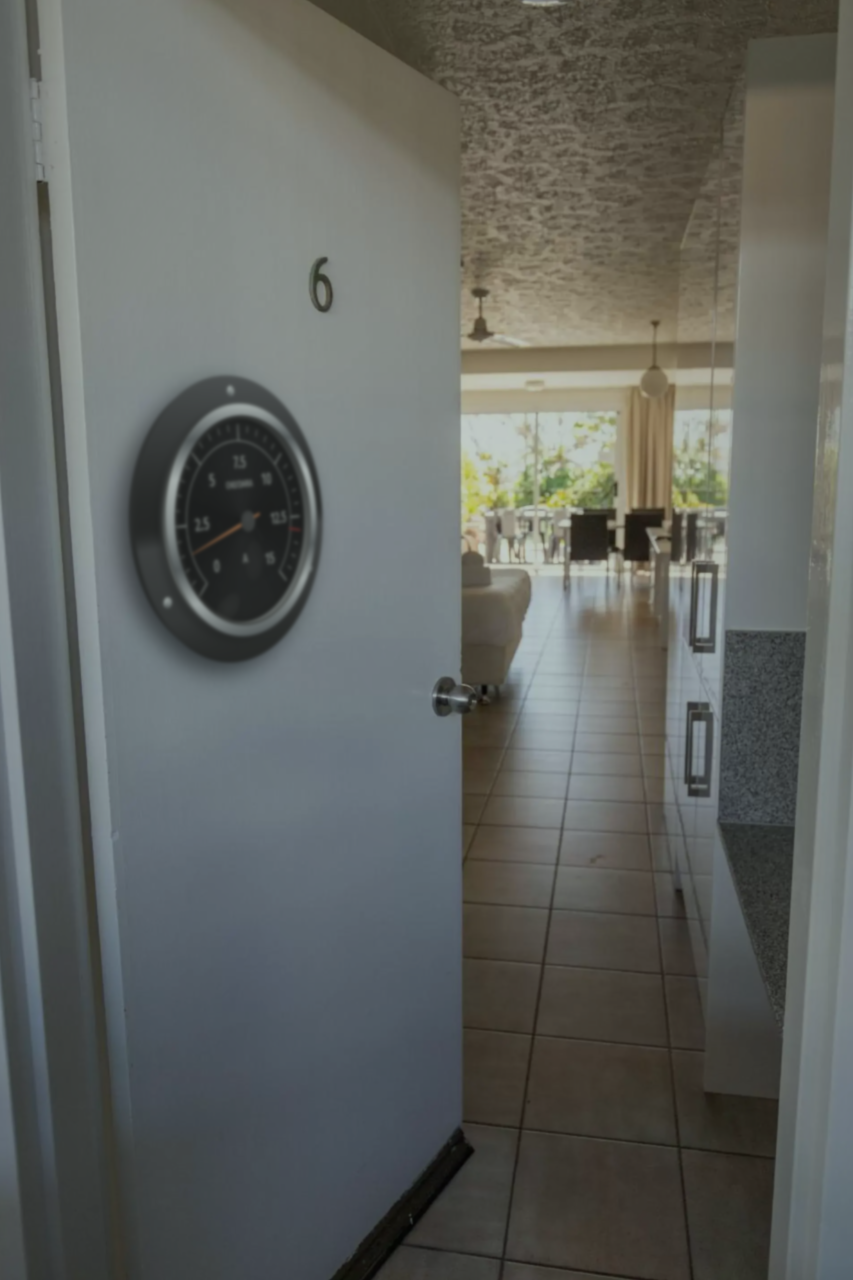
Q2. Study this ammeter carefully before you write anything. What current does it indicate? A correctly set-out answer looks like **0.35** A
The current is **1.5** A
